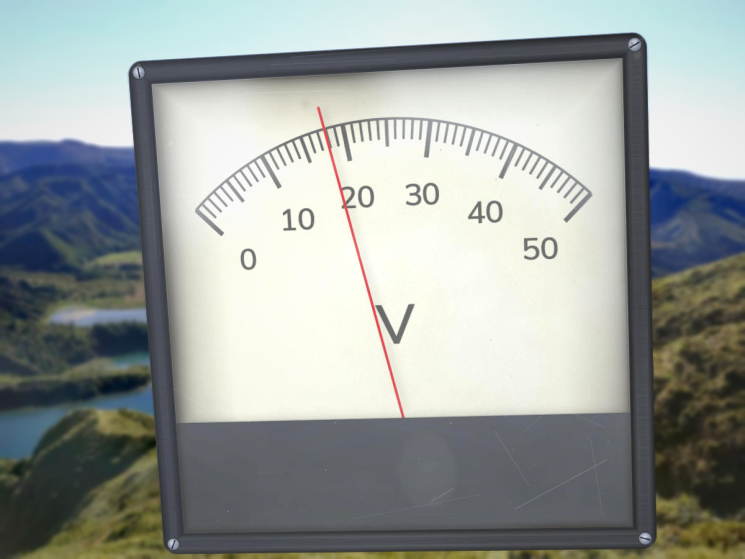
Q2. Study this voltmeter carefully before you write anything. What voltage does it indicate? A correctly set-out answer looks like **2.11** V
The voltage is **18** V
